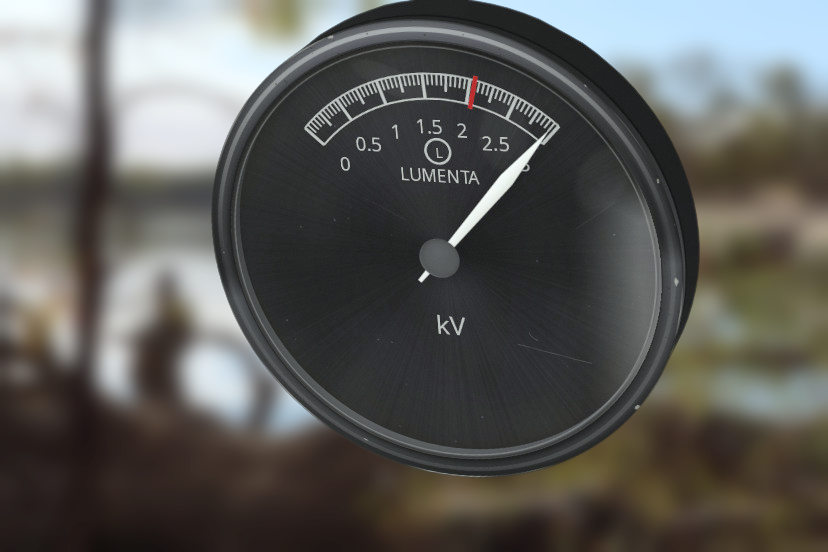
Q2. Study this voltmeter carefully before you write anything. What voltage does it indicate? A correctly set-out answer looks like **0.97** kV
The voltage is **2.95** kV
